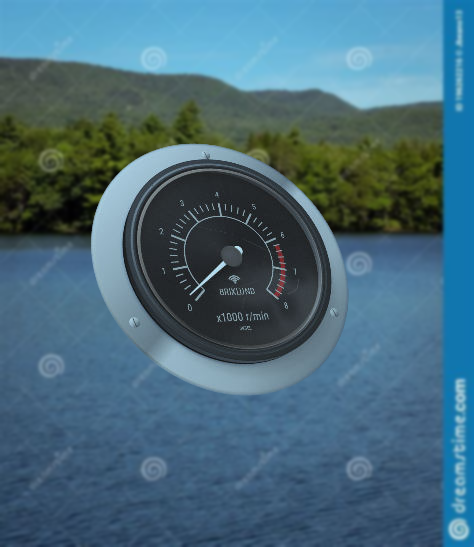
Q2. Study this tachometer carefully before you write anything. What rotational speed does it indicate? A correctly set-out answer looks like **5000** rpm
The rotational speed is **200** rpm
